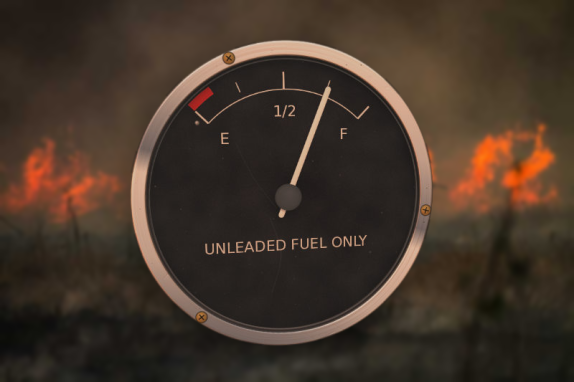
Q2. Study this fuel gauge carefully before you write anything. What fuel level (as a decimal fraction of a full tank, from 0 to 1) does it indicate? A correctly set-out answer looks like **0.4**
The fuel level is **0.75**
